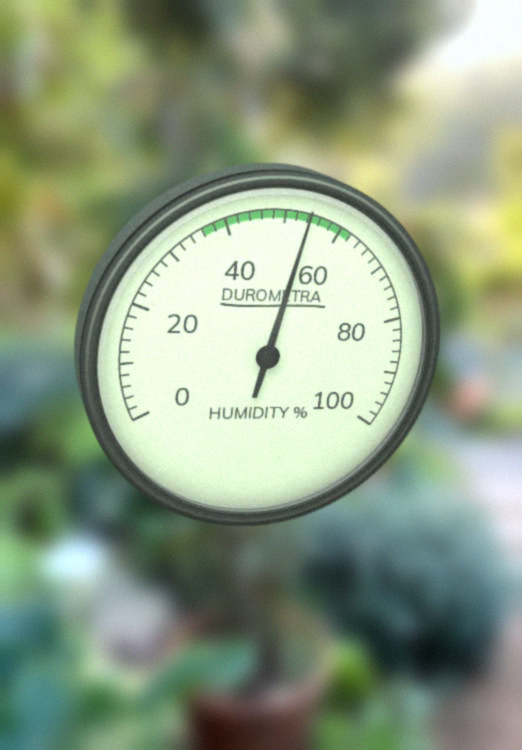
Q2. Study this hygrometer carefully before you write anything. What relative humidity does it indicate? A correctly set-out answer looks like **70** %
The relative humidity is **54** %
